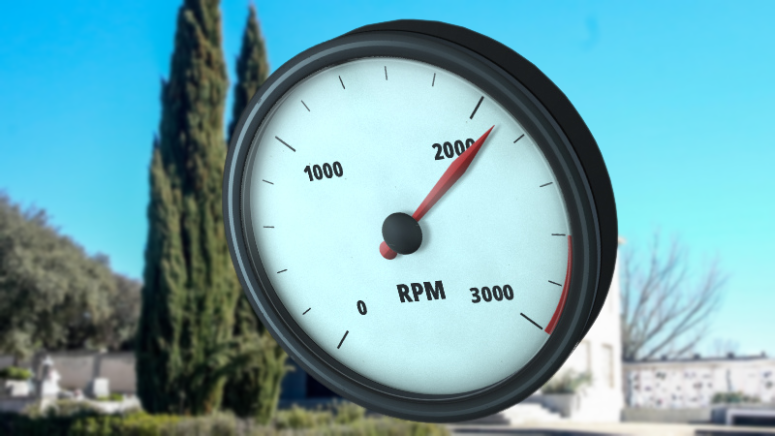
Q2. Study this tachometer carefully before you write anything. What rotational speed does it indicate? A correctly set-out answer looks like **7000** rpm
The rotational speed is **2100** rpm
